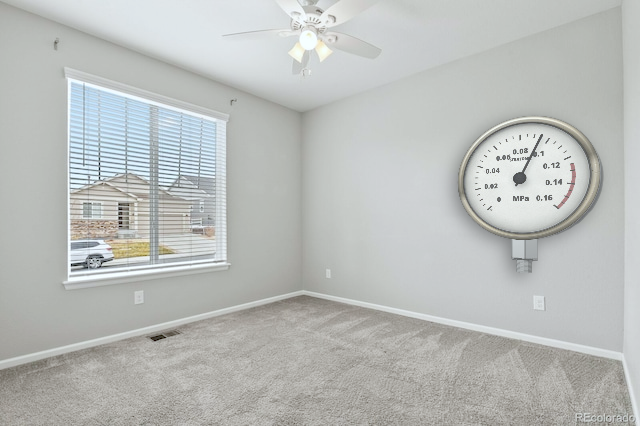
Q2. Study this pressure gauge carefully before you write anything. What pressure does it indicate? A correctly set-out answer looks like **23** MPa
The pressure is **0.095** MPa
